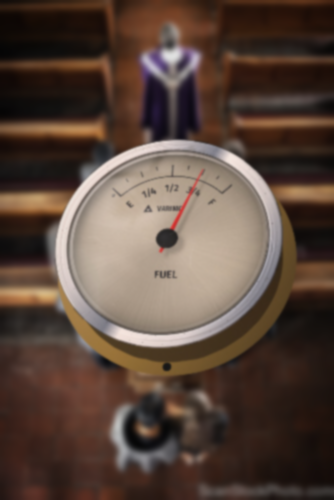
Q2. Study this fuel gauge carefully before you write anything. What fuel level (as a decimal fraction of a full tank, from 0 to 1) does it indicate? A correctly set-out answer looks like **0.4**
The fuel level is **0.75**
